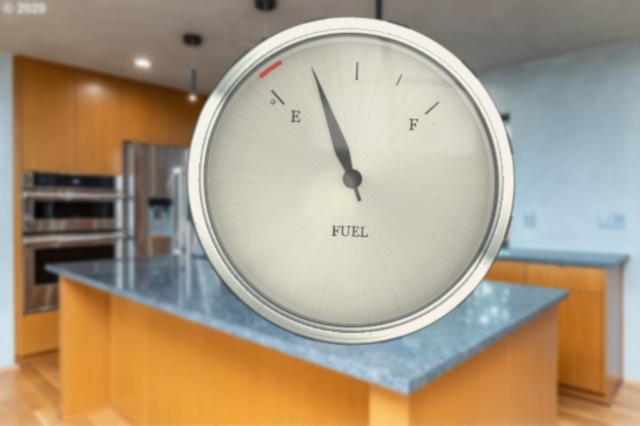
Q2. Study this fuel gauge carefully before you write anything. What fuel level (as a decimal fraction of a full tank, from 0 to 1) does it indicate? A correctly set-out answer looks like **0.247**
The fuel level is **0.25**
